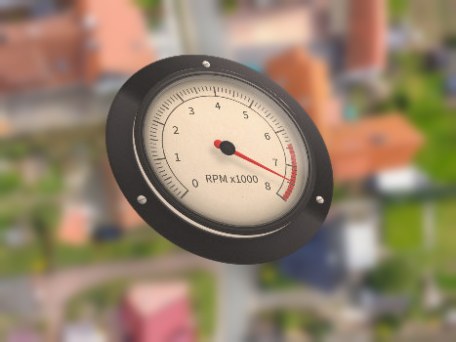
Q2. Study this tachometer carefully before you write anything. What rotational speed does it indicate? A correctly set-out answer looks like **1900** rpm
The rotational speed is **7500** rpm
